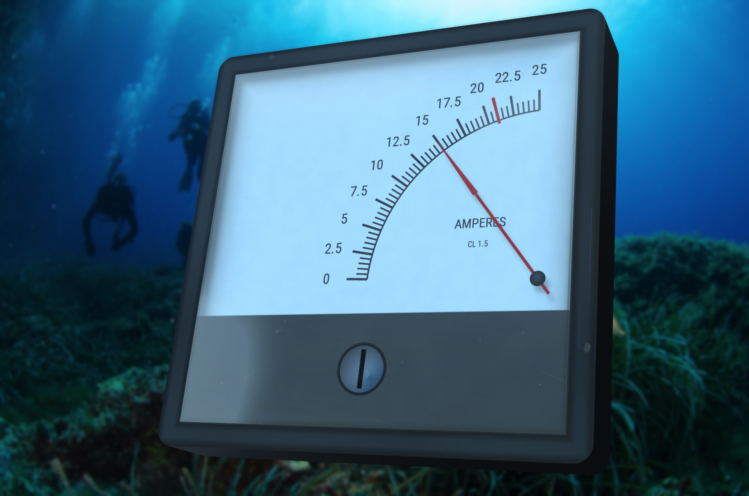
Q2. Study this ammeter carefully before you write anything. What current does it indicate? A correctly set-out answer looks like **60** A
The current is **15** A
